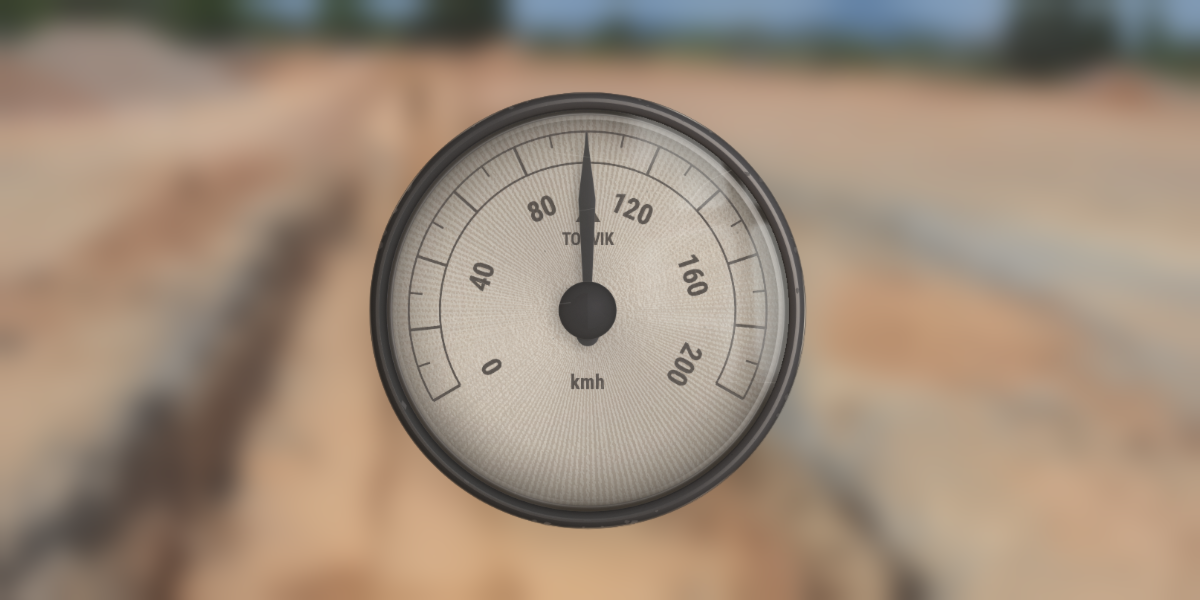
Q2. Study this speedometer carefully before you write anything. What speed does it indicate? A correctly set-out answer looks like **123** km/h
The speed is **100** km/h
